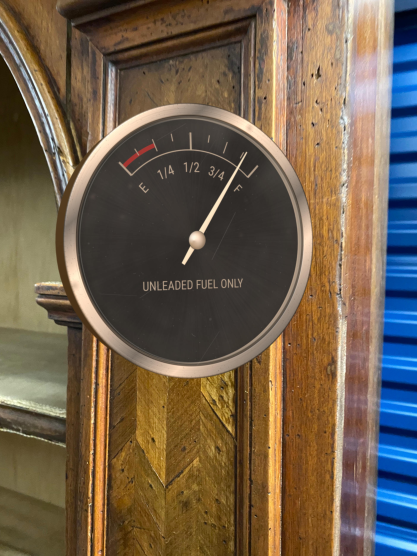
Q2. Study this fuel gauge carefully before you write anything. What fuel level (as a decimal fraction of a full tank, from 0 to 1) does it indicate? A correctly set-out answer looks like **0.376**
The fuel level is **0.875**
